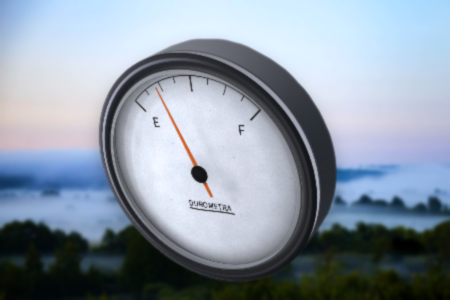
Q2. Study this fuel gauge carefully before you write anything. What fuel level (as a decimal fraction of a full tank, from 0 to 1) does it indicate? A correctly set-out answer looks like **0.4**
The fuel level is **0.25**
